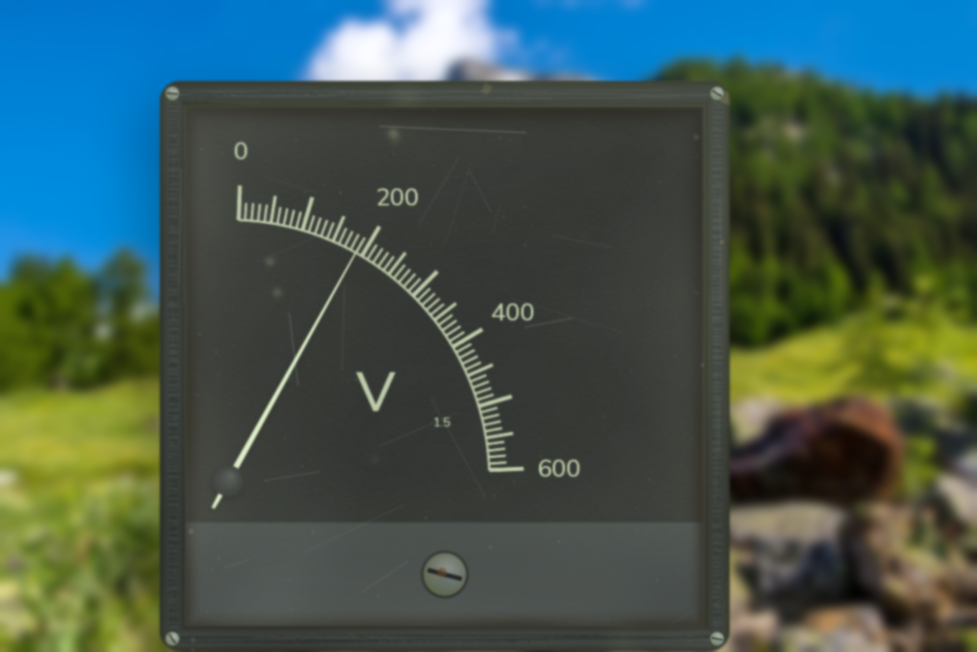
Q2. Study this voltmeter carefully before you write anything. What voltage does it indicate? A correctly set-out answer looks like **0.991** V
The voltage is **190** V
